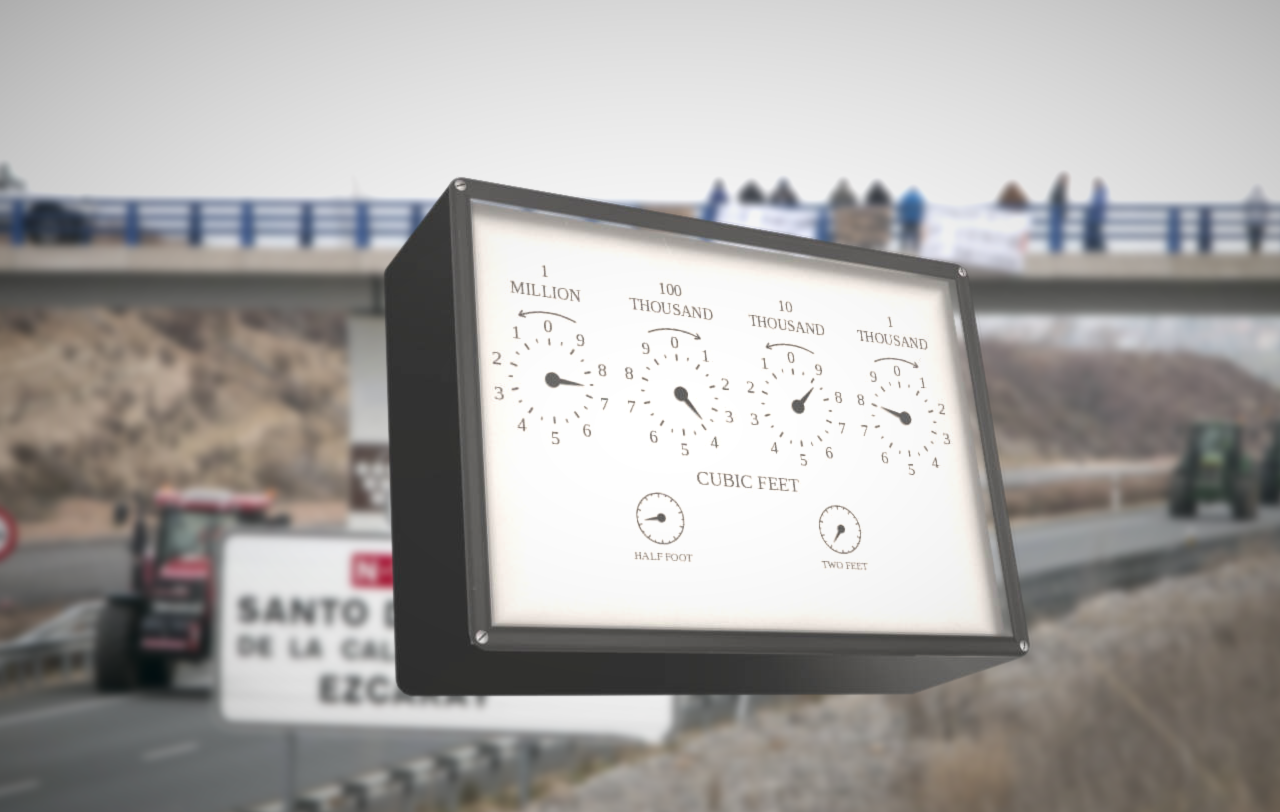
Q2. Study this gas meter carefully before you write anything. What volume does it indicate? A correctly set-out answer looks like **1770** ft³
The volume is **738800** ft³
